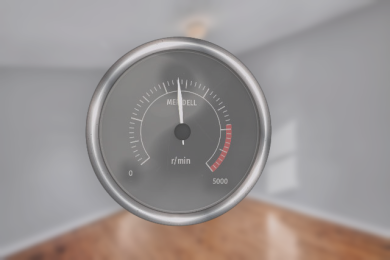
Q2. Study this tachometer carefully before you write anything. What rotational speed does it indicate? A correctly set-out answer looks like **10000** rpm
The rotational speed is **2300** rpm
